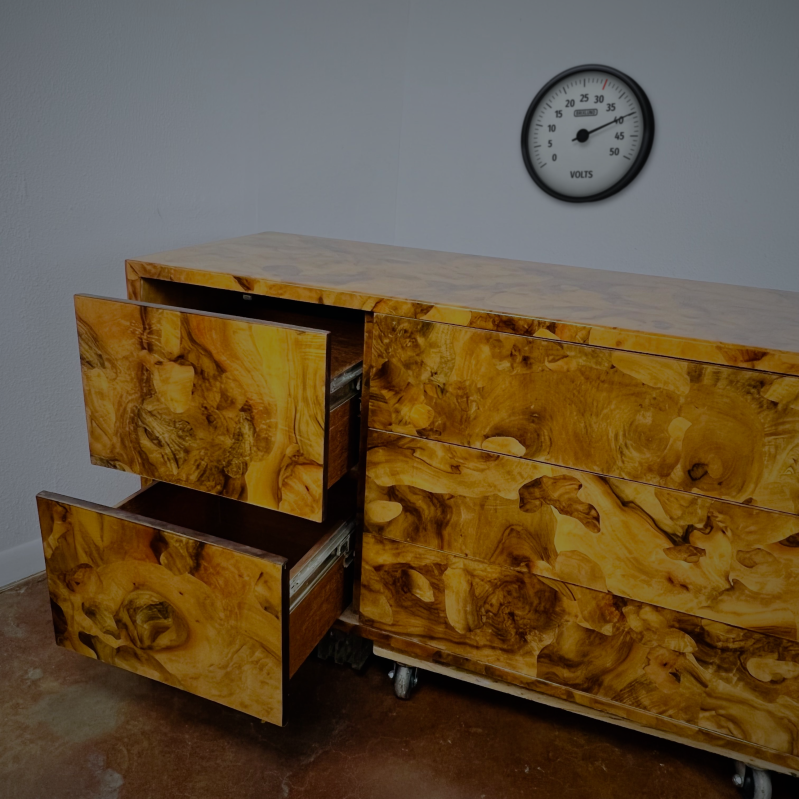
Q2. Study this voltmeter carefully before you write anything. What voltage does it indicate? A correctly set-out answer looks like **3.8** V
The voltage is **40** V
